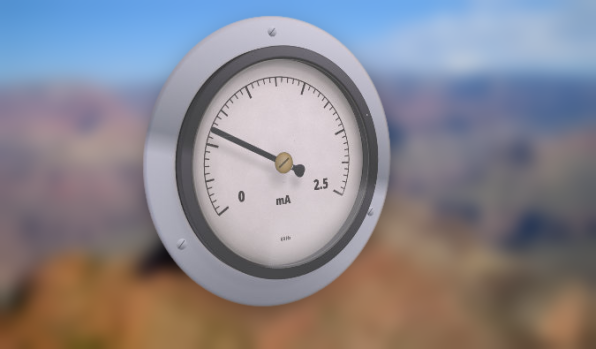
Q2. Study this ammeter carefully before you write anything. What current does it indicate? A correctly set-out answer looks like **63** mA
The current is **0.6** mA
